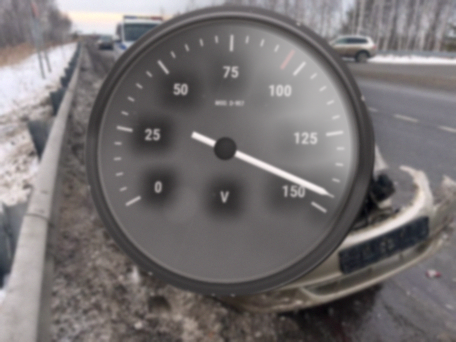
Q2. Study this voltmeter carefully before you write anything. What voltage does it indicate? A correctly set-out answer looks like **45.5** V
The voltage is **145** V
